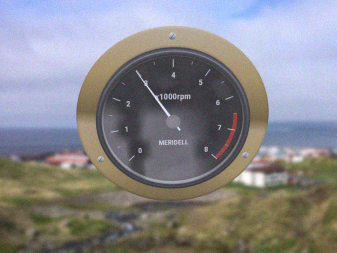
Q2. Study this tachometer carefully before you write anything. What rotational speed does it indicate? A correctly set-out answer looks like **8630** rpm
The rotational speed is **3000** rpm
